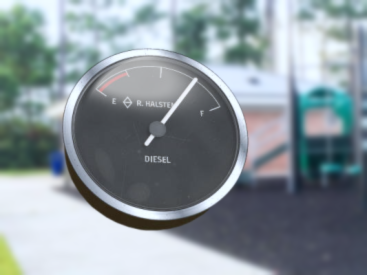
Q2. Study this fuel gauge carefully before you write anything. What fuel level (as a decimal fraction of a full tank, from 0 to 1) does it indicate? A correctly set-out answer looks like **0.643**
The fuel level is **0.75**
